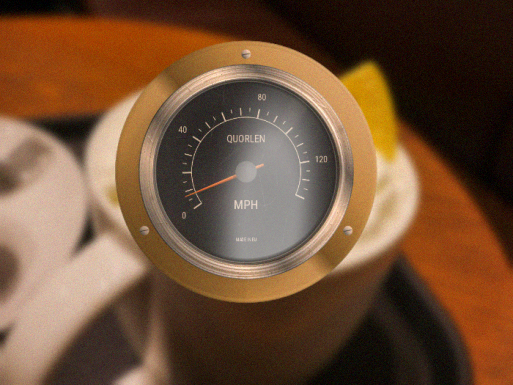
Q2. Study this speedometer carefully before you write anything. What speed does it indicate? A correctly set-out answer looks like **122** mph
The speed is **7.5** mph
